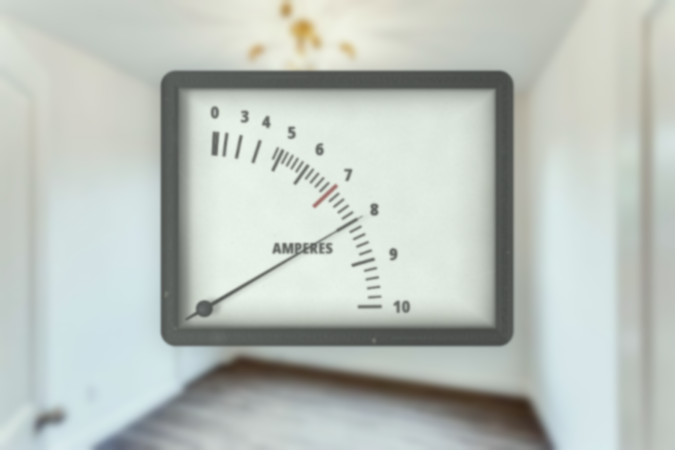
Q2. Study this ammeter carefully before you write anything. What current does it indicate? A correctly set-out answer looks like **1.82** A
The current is **8** A
